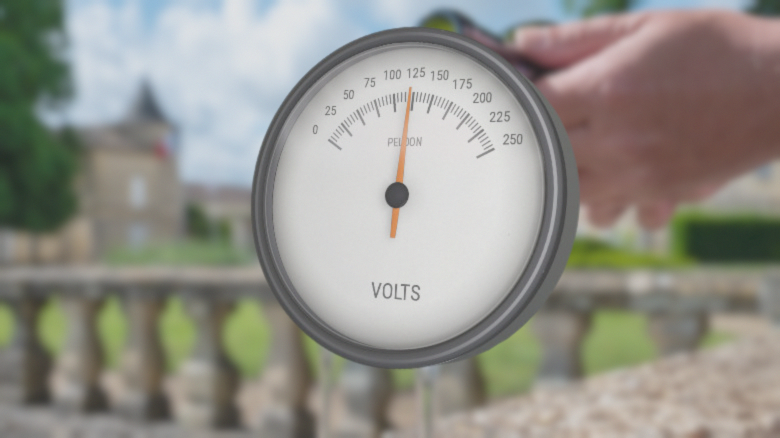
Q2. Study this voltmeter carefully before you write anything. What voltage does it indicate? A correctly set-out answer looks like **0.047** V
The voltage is **125** V
